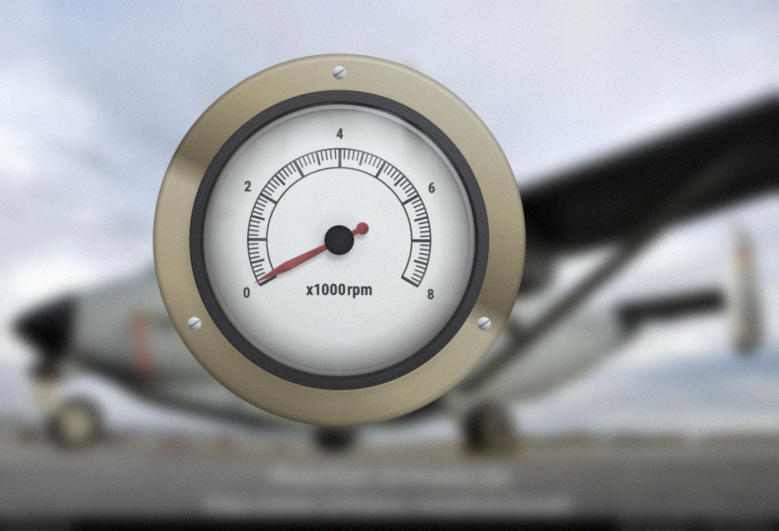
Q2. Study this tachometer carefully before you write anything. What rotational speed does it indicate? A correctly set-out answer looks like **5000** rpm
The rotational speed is **100** rpm
